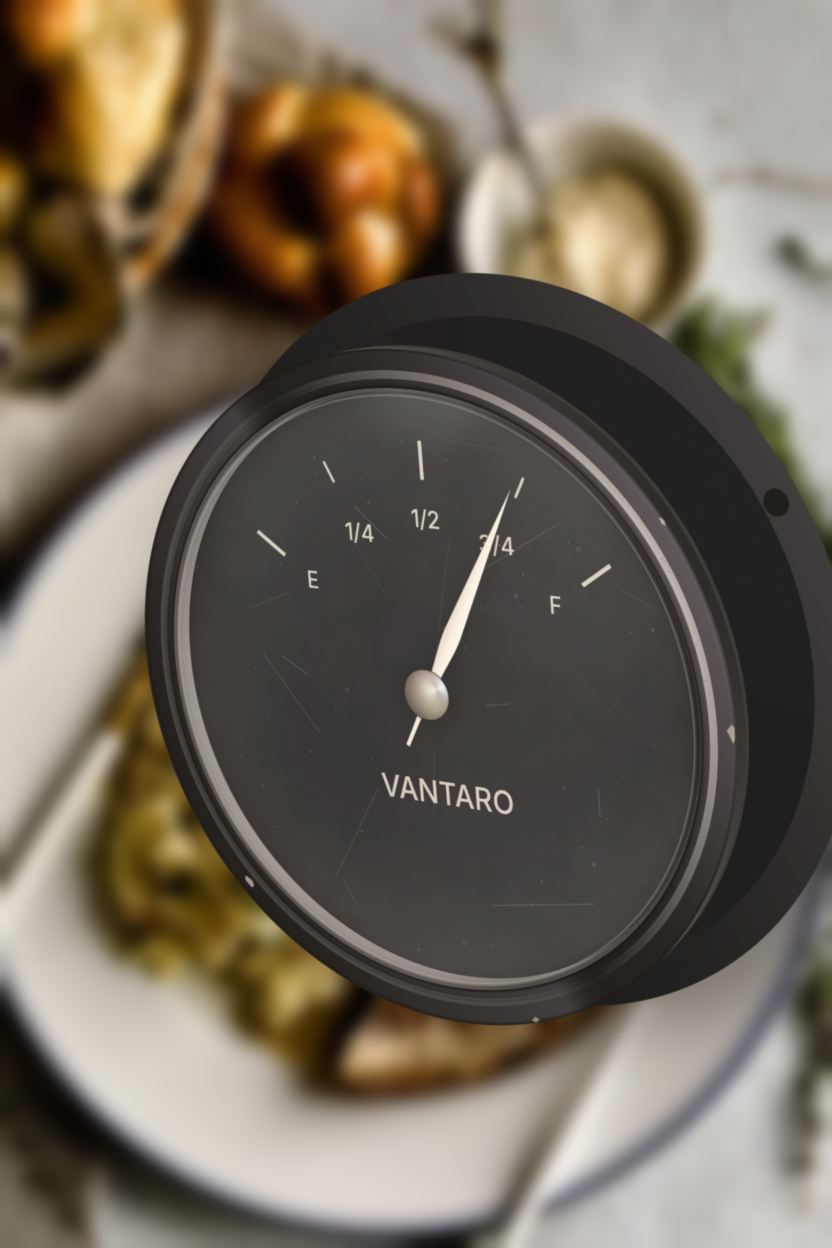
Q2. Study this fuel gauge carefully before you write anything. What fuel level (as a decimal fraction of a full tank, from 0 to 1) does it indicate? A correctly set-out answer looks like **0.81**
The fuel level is **0.75**
